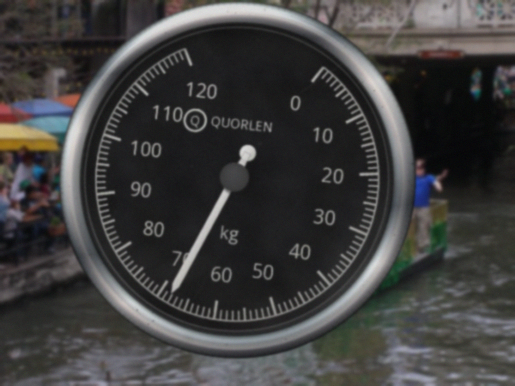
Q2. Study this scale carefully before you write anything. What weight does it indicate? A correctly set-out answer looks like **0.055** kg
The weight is **68** kg
